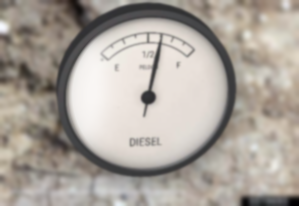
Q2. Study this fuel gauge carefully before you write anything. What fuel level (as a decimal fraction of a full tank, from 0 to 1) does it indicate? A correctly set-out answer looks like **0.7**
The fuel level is **0.625**
